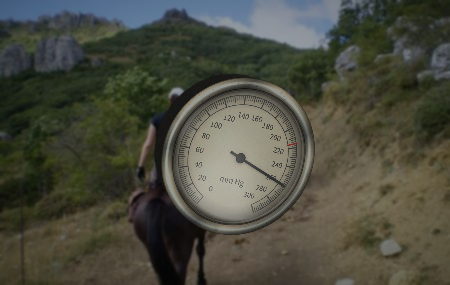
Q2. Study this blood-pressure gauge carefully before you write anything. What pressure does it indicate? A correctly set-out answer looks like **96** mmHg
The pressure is **260** mmHg
